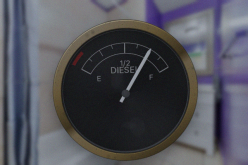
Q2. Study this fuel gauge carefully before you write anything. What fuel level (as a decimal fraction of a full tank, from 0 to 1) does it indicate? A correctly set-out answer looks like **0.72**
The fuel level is **0.75**
